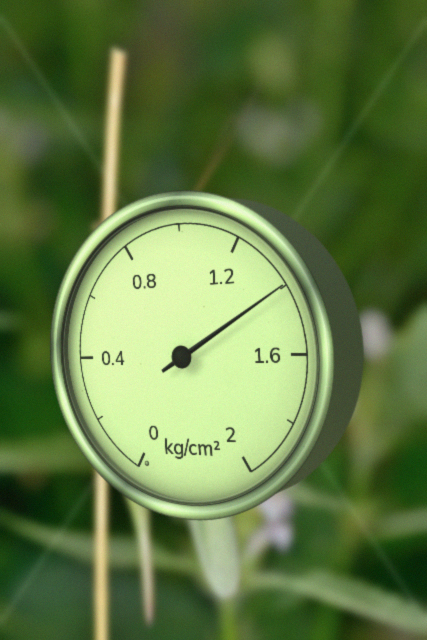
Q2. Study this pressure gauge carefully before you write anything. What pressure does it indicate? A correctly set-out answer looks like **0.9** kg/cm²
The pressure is **1.4** kg/cm²
